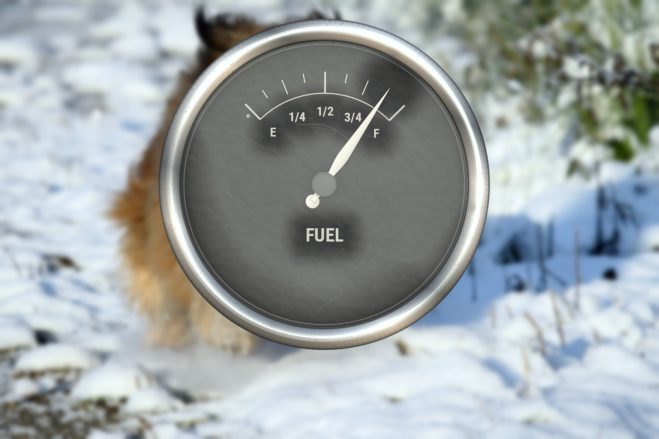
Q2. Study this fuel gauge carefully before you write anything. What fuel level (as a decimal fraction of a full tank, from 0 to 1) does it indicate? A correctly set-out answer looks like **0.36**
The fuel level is **0.875**
